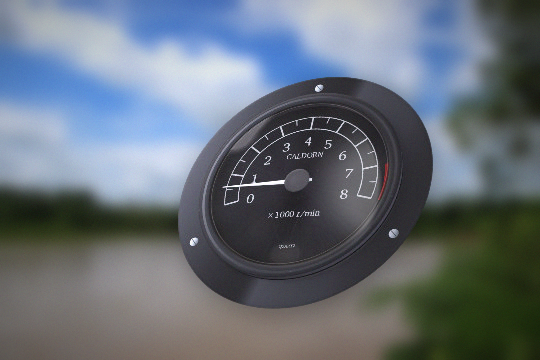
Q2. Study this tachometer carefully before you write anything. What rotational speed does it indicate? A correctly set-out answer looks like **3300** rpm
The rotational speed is **500** rpm
